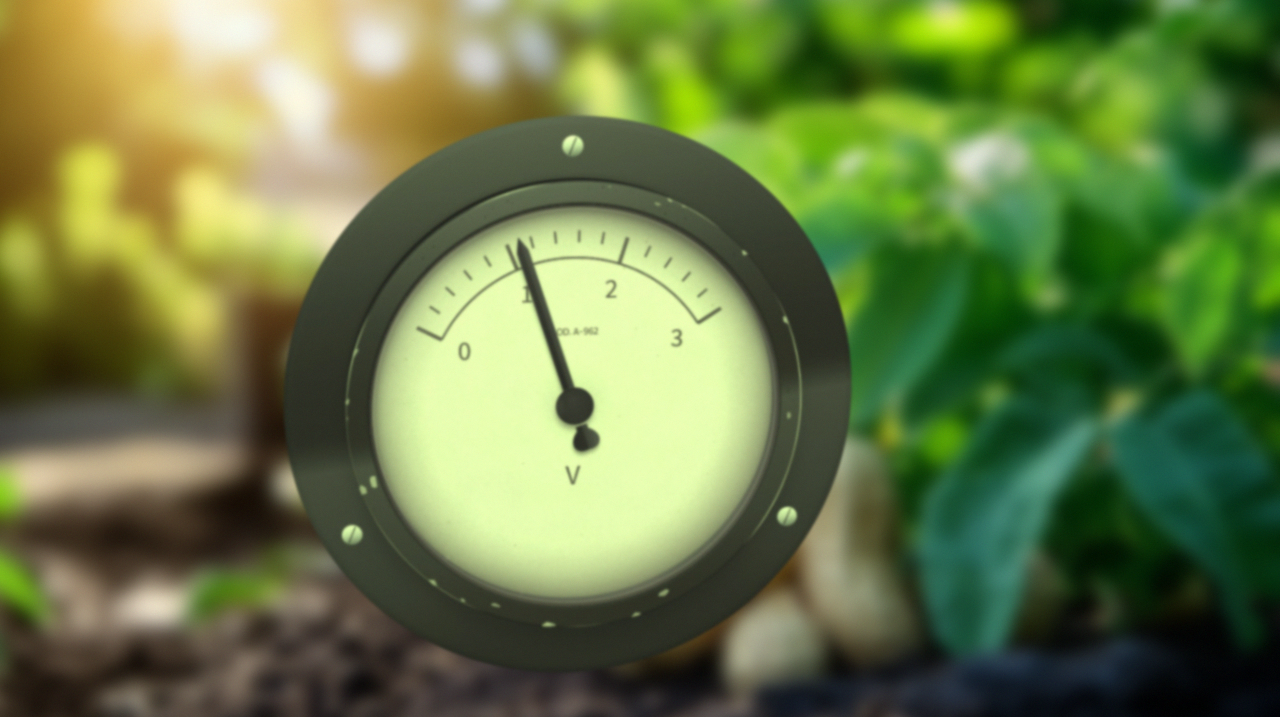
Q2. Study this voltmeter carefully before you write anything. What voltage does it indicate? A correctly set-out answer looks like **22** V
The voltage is **1.1** V
